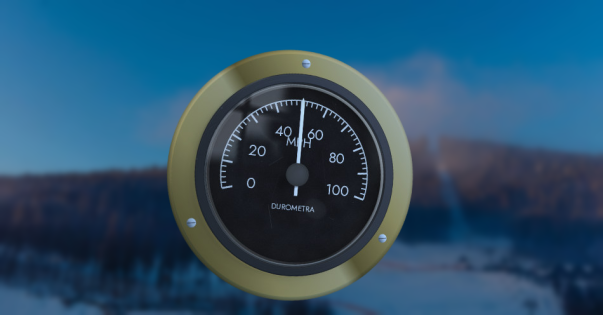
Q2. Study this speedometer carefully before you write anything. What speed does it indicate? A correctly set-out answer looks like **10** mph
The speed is **50** mph
